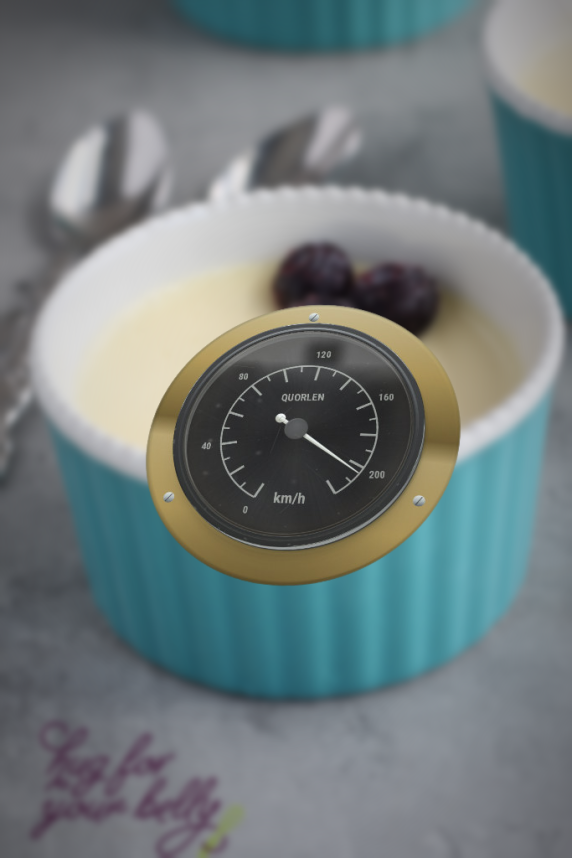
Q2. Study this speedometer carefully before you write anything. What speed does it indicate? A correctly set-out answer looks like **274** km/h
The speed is **205** km/h
